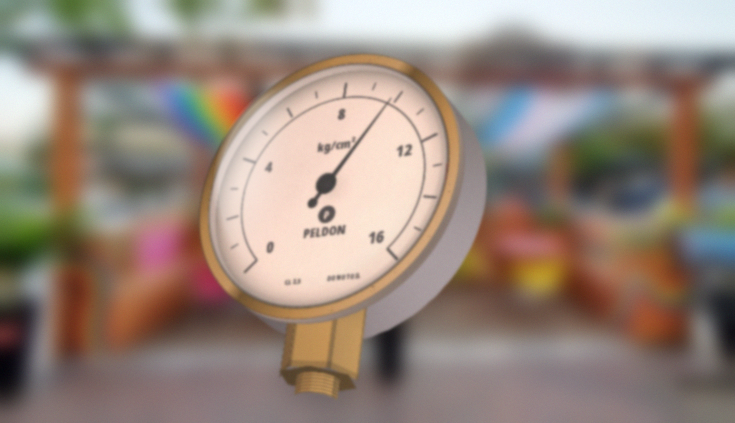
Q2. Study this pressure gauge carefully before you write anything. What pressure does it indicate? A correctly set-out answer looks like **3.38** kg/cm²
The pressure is **10** kg/cm²
